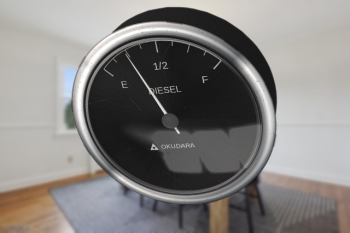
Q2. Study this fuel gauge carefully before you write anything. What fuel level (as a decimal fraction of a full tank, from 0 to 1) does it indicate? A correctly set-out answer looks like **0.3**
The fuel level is **0.25**
